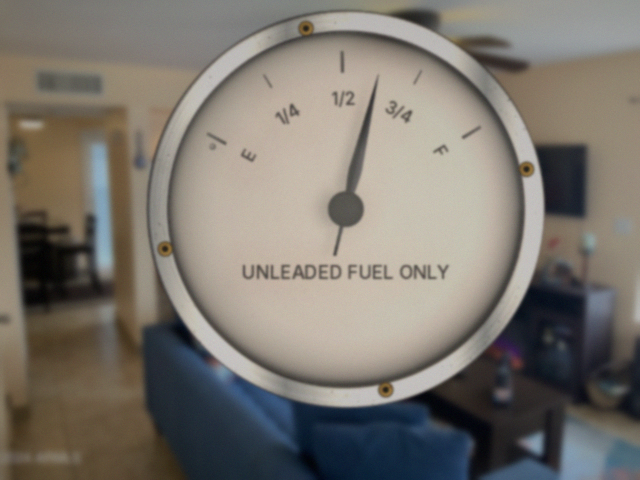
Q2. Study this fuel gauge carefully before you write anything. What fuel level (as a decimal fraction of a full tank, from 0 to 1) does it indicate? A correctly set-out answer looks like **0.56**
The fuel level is **0.625**
